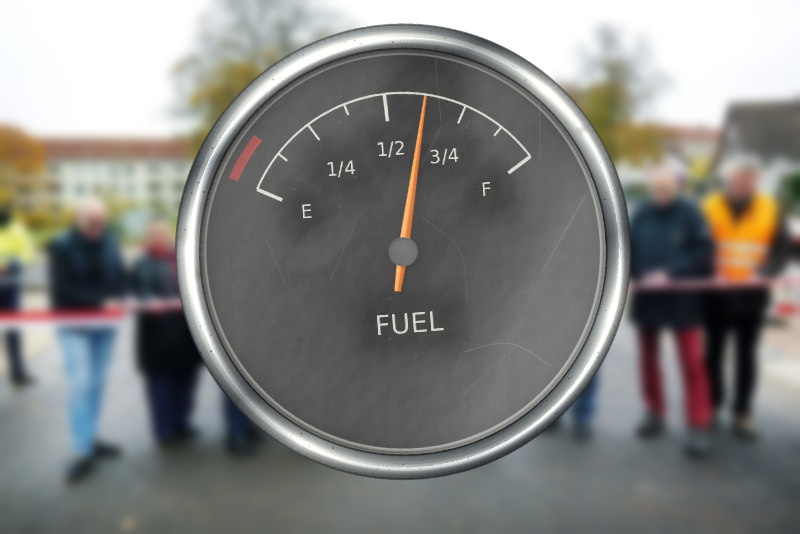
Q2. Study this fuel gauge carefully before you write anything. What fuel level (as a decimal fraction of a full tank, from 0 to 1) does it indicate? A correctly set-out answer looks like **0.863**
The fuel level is **0.625**
